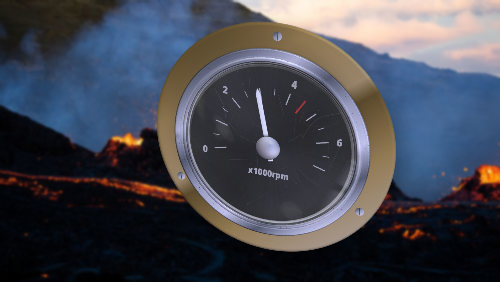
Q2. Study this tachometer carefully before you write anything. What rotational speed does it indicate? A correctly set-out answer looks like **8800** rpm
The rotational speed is **3000** rpm
